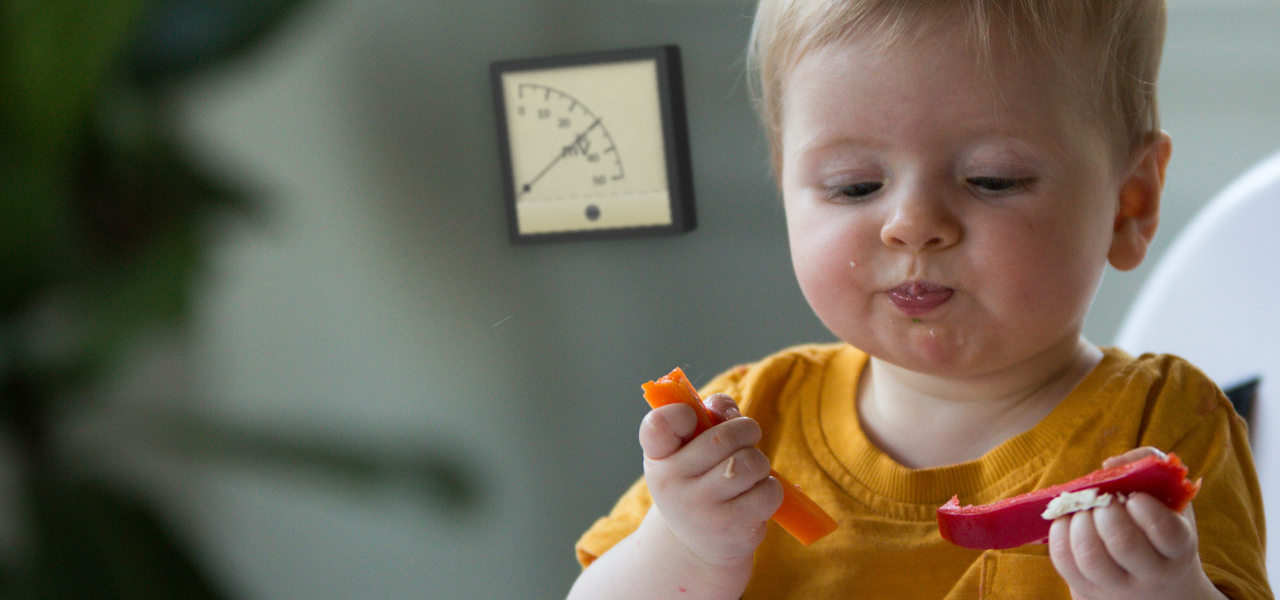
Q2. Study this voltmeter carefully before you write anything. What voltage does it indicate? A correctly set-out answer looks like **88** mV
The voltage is **30** mV
